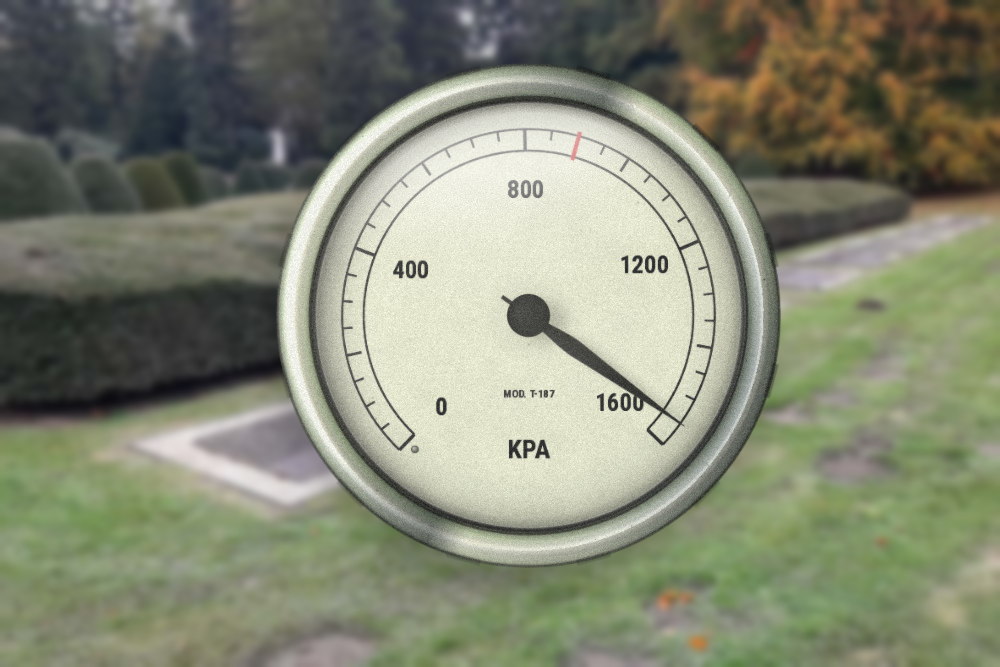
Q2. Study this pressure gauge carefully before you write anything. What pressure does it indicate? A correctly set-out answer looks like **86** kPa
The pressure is **1550** kPa
